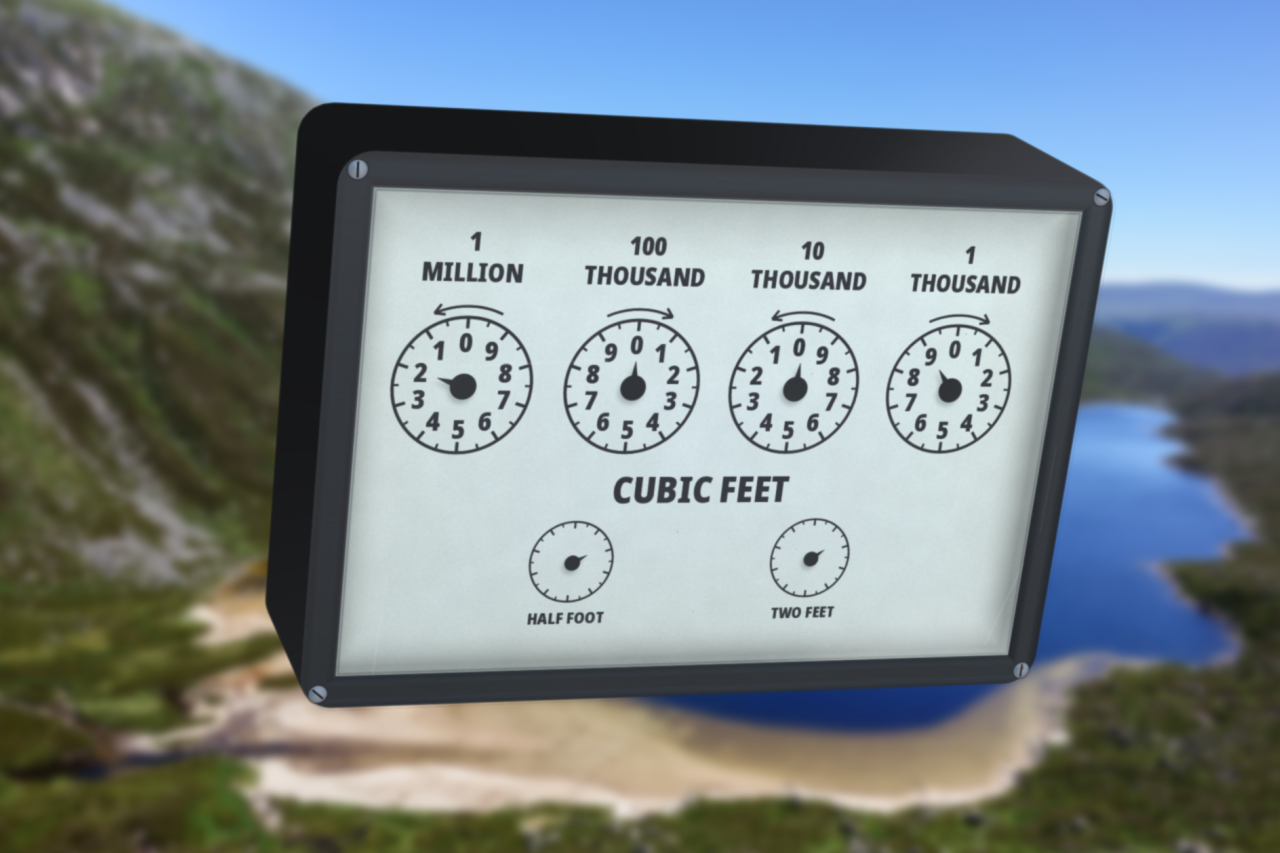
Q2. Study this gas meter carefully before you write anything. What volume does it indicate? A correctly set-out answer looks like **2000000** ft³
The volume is **199900** ft³
